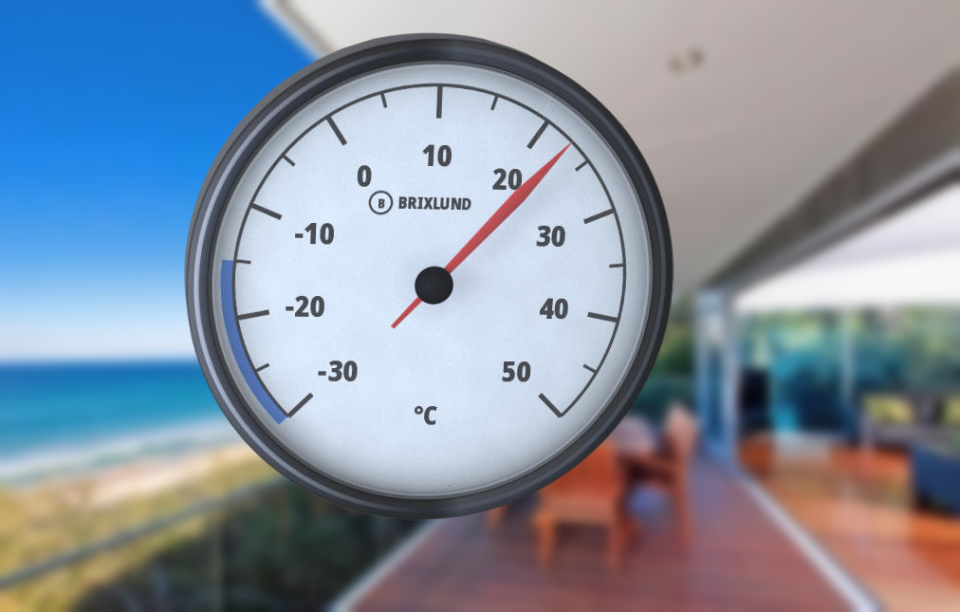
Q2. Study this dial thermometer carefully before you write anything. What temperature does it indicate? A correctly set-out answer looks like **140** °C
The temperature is **22.5** °C
